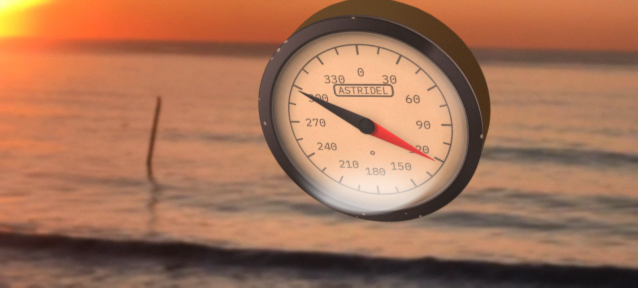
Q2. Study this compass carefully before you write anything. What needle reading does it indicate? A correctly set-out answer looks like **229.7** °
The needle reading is **120** °
